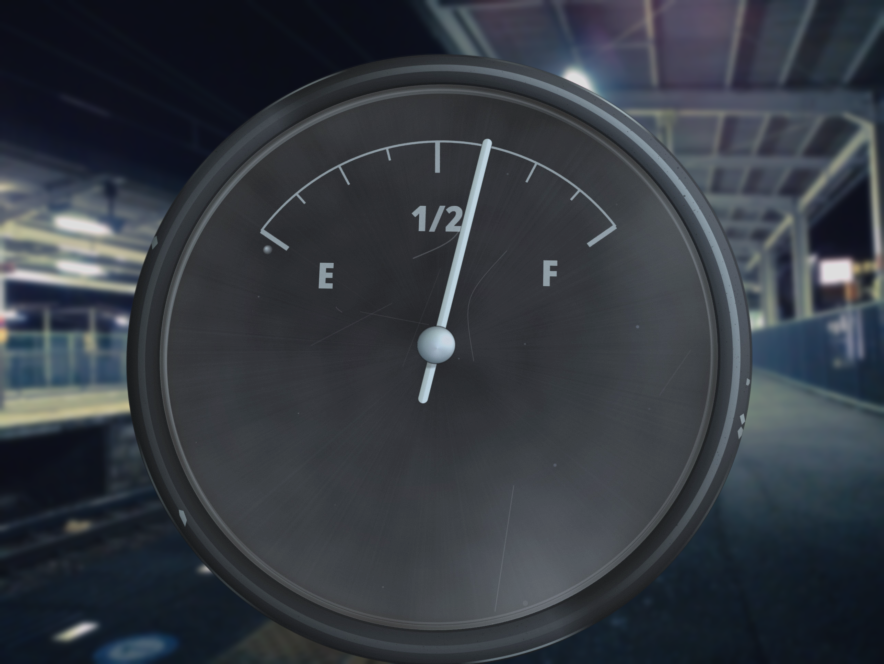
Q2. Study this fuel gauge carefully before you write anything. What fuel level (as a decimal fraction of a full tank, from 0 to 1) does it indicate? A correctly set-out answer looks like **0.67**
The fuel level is **0.625**
